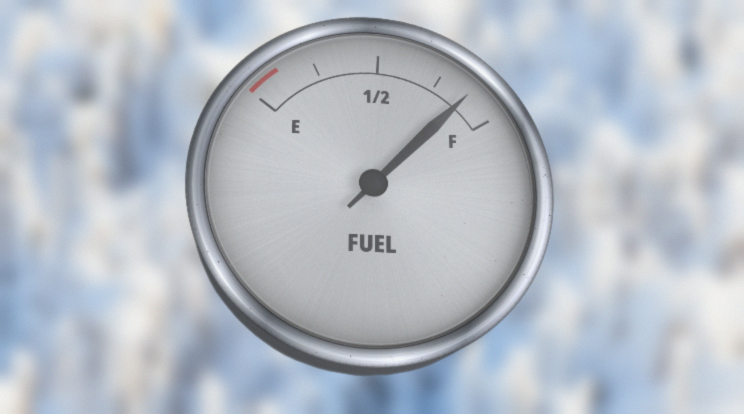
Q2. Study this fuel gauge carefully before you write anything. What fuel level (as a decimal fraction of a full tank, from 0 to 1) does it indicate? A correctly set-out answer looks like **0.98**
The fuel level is **0.875**
